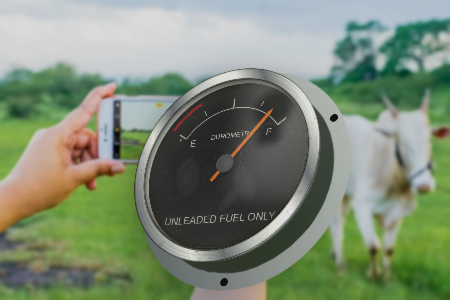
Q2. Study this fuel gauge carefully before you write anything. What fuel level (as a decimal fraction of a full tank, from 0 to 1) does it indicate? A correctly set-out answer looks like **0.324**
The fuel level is **0.875**
